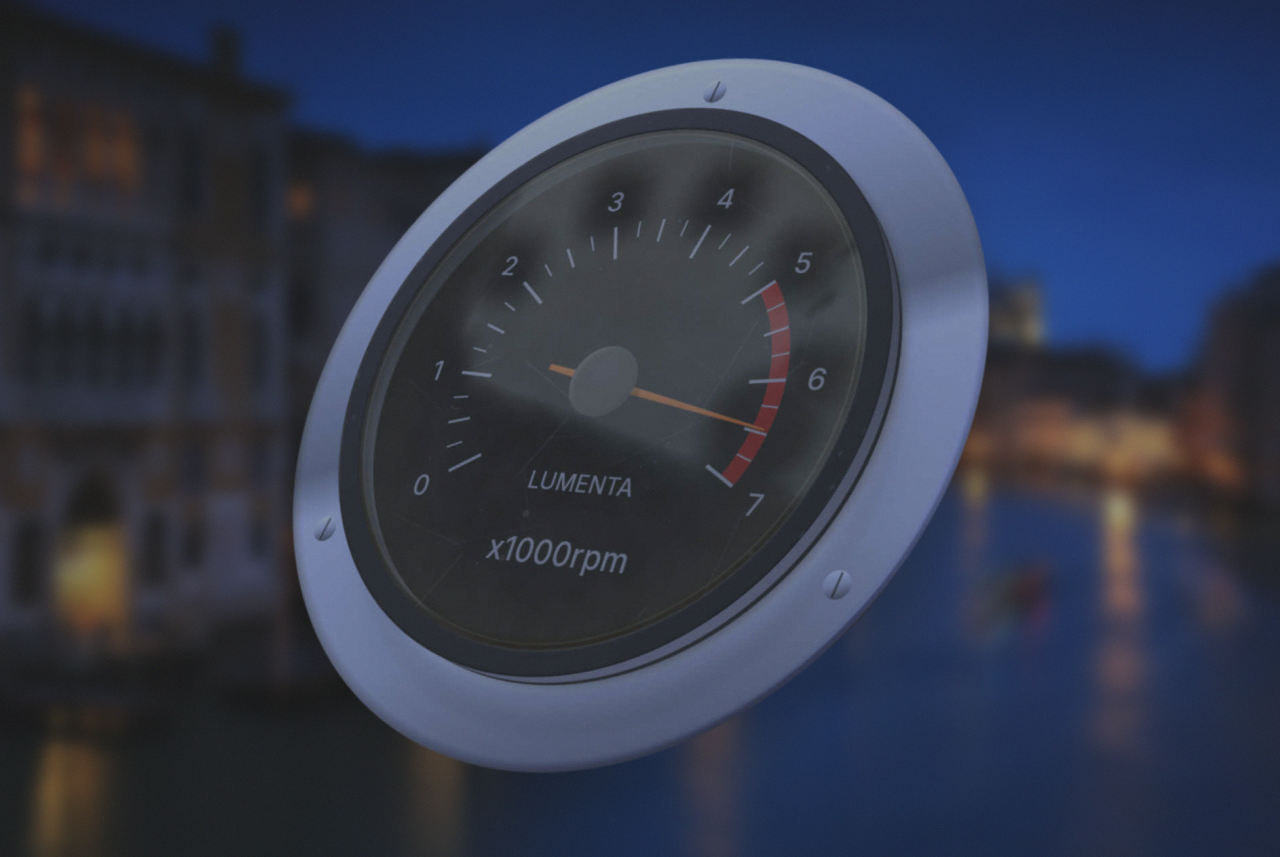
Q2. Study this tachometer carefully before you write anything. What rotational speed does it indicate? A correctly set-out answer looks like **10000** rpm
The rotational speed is **6500** rpm
